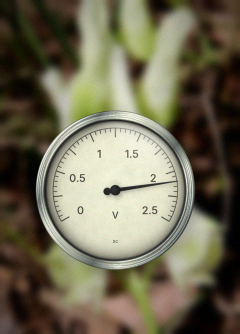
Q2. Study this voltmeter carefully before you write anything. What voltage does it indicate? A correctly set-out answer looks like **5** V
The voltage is **2.1** V
